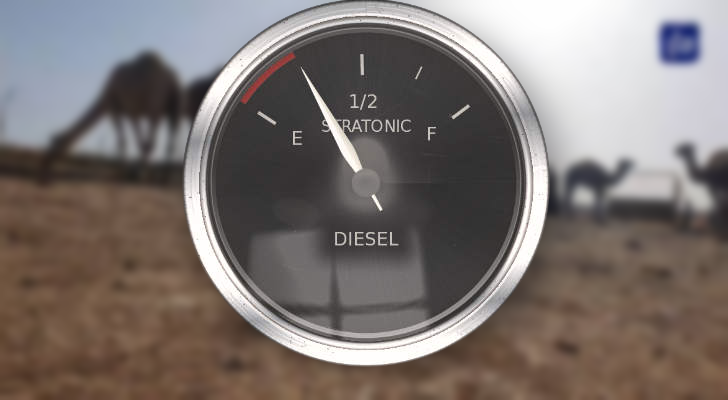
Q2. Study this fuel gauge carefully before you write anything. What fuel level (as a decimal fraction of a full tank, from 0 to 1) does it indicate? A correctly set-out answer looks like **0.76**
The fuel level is **0.25**
